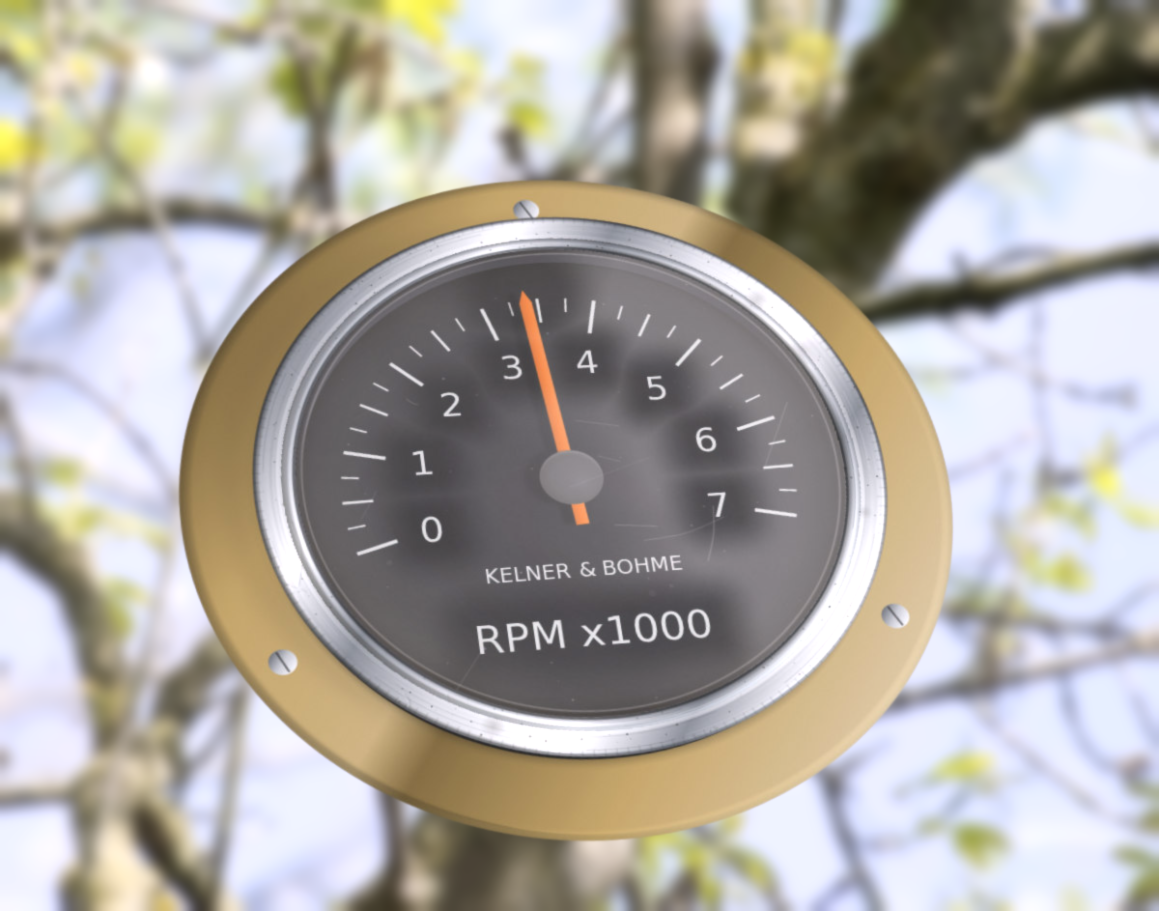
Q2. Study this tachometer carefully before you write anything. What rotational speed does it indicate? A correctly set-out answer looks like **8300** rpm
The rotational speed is **3375** rpm
